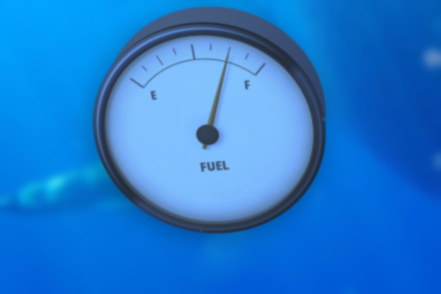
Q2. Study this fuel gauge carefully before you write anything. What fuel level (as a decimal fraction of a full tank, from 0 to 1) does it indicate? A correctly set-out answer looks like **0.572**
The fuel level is **0.75**
